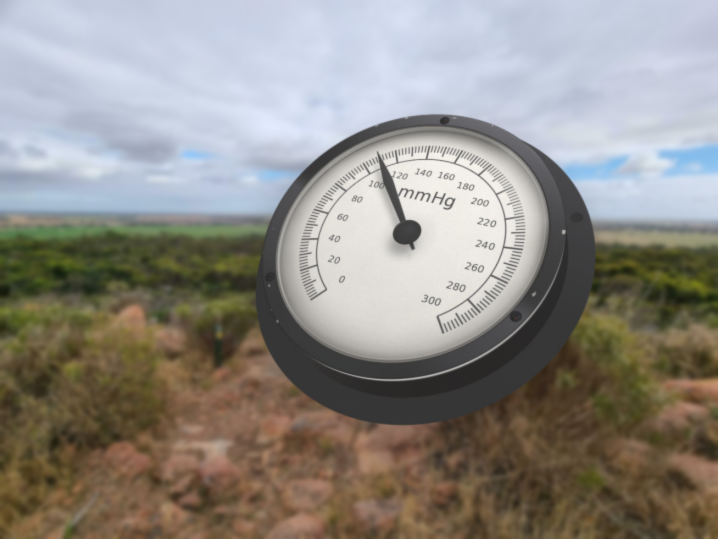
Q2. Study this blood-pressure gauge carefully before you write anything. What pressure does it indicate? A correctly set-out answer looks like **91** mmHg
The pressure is **110** mmHg
